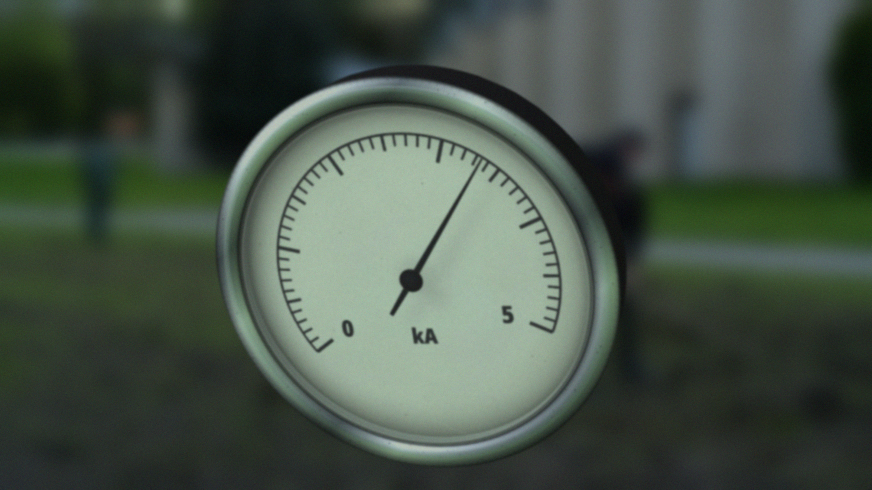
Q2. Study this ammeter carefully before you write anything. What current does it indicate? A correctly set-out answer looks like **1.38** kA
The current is **3.35** kA
